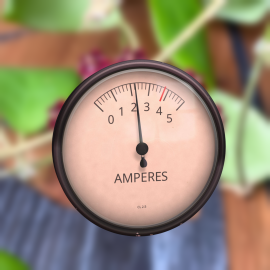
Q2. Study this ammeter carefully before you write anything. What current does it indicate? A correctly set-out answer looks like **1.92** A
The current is **2.2** A
